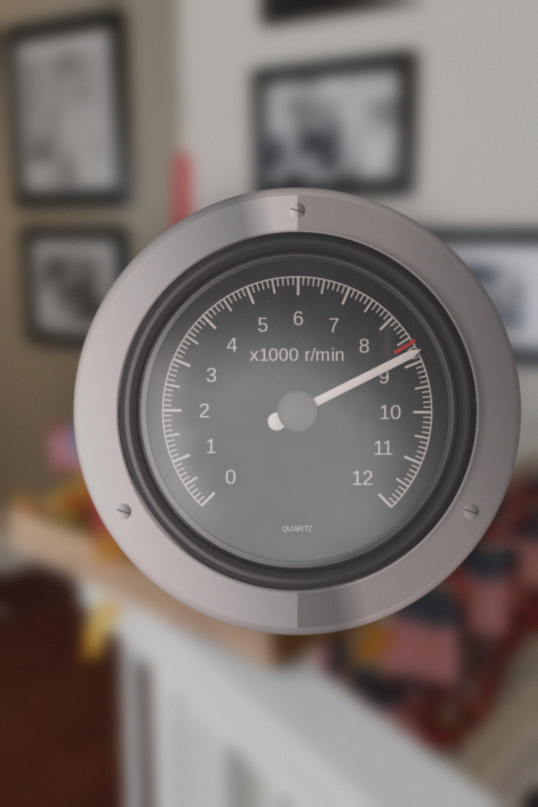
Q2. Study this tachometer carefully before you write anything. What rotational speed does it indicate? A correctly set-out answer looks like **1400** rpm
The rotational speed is **8800** rpm
